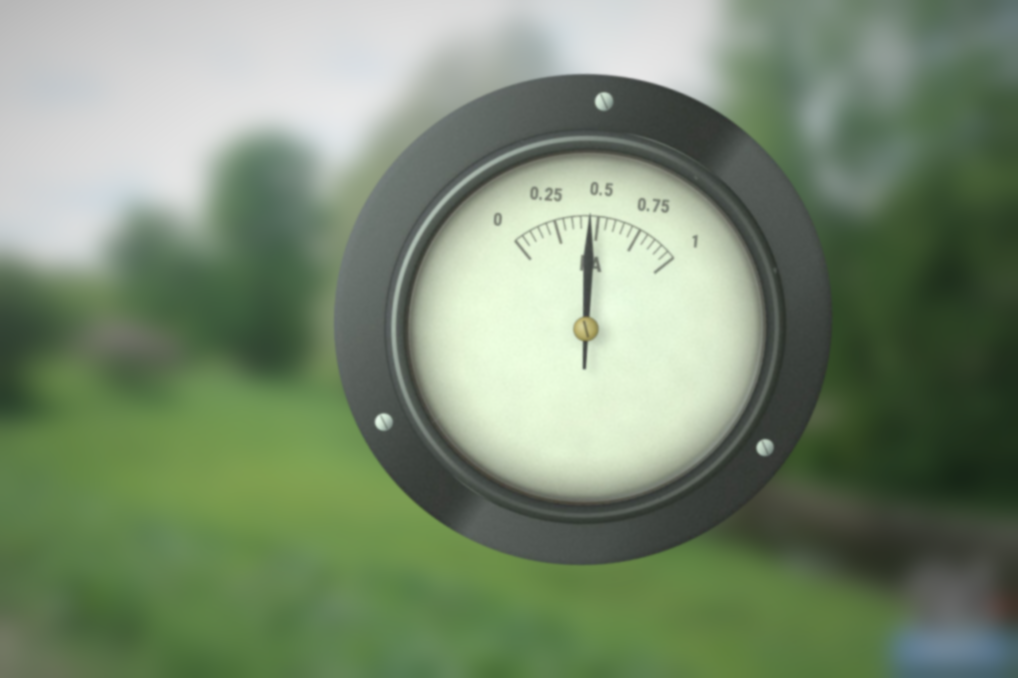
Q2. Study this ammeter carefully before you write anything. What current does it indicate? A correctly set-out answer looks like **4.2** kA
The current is **0.45** kA
